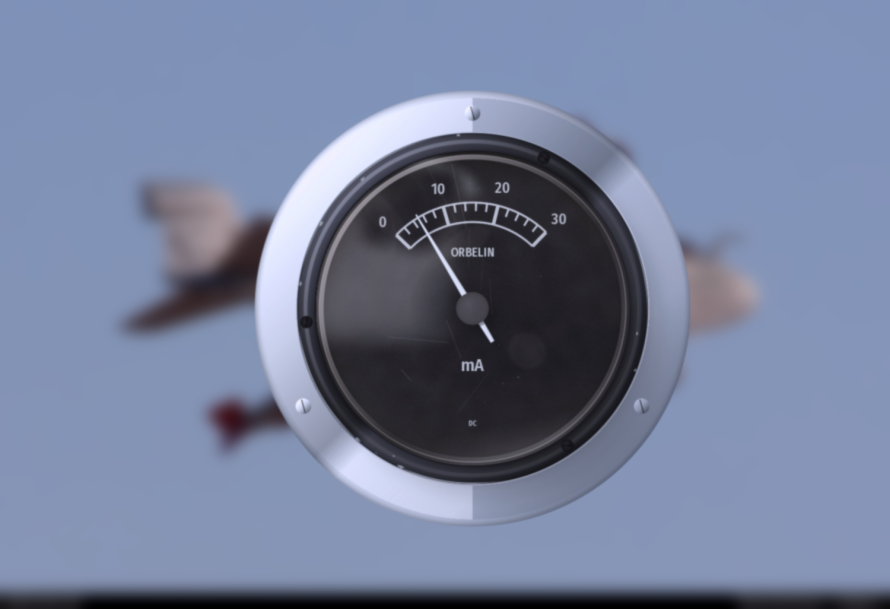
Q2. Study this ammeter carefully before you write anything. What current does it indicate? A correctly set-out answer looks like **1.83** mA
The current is **5** mA
